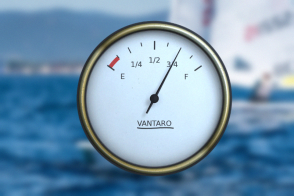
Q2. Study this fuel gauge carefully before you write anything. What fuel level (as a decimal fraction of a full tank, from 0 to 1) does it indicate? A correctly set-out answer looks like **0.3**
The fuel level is **0.75**
